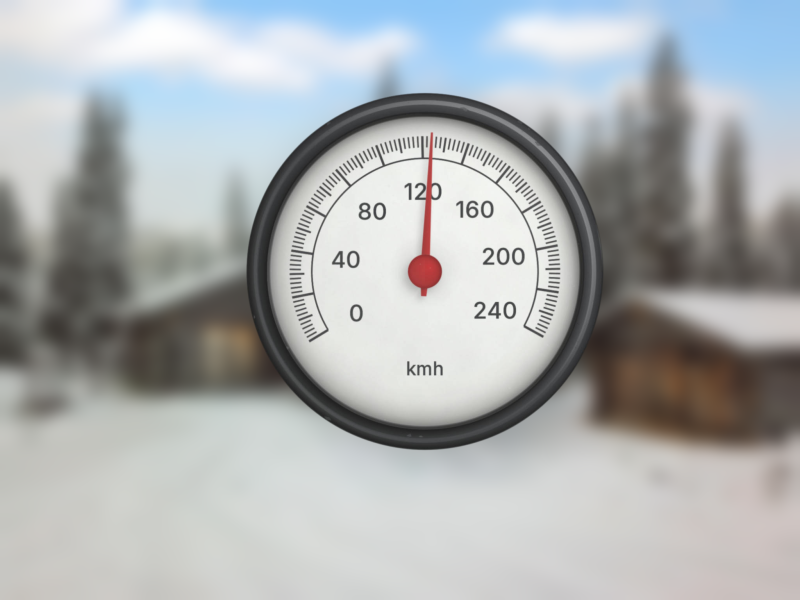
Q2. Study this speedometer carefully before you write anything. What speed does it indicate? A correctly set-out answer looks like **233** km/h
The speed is **124** km/h
